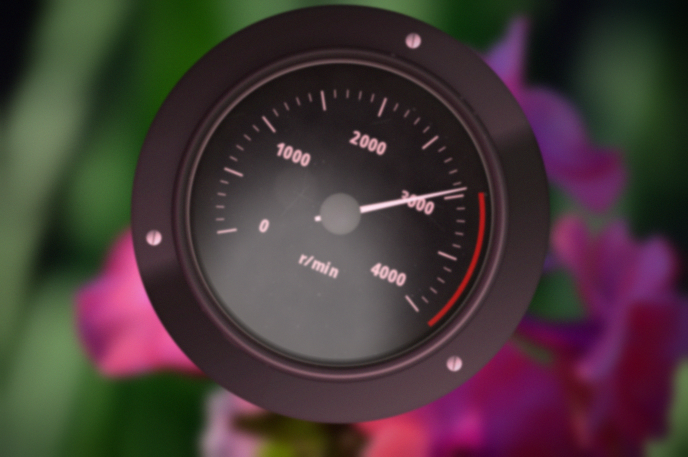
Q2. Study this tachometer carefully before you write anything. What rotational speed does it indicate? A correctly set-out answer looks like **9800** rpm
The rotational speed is **2950** rpm
